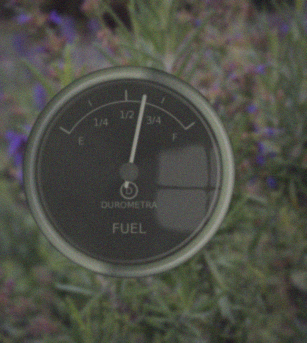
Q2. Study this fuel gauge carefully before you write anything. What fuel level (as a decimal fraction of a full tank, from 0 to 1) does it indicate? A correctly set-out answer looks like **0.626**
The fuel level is **0.625**
